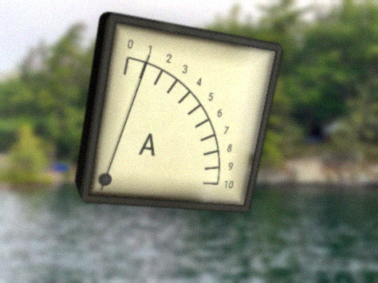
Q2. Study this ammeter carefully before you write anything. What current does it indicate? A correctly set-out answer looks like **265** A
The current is **1** A
